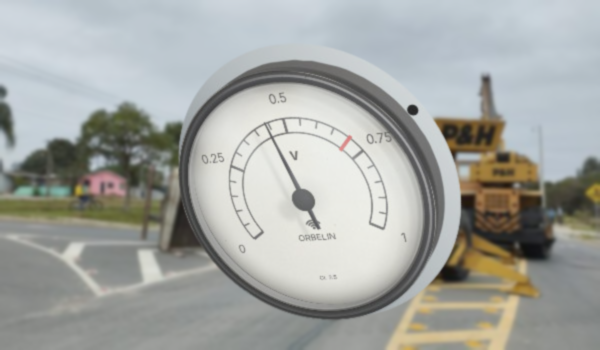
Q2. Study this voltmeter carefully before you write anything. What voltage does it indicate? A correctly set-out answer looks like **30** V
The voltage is **0.45** V
